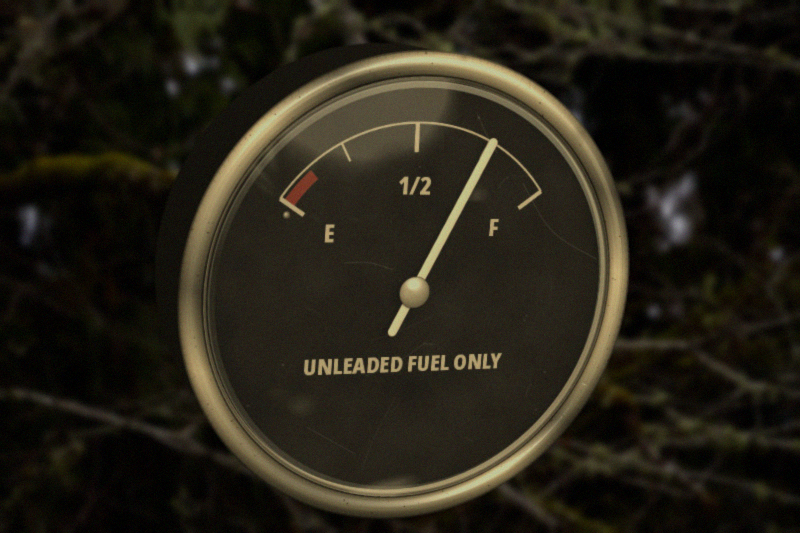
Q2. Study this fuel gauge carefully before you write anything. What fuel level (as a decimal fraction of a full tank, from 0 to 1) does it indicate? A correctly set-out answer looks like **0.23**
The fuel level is **0.75**
